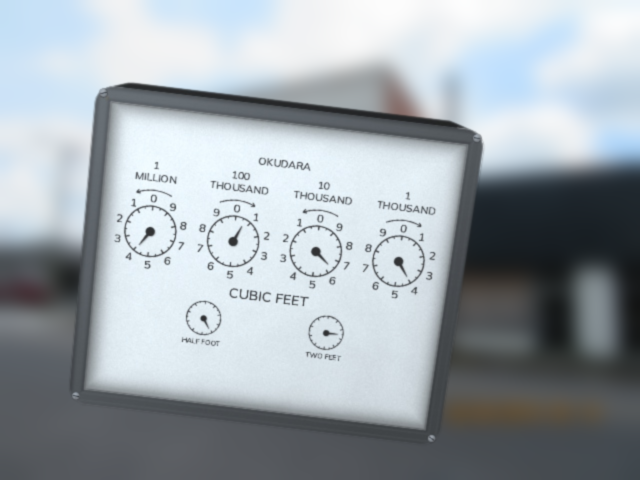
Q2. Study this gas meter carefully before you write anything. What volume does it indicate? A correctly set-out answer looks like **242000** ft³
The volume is **406400** ft³
